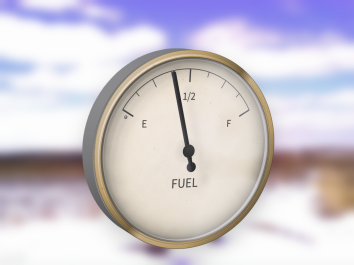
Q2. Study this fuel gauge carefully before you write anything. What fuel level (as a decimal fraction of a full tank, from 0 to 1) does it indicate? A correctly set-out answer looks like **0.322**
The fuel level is **0.375**
